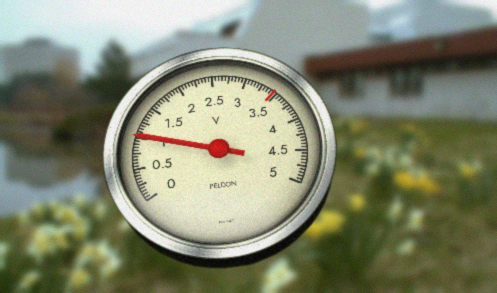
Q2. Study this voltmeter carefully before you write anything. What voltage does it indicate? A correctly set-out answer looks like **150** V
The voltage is **1** V
